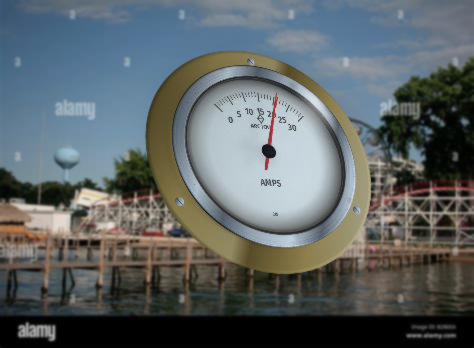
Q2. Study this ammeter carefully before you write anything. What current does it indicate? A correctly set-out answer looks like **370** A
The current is **20** A
